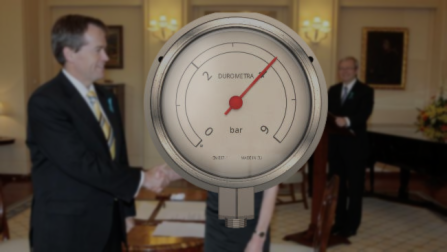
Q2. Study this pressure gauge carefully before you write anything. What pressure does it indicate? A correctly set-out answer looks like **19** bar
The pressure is **4** bar
